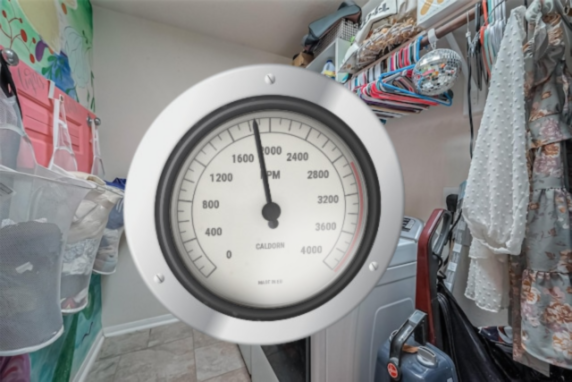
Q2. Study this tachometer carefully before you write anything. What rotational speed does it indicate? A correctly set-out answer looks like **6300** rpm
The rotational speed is **1850** rpm
